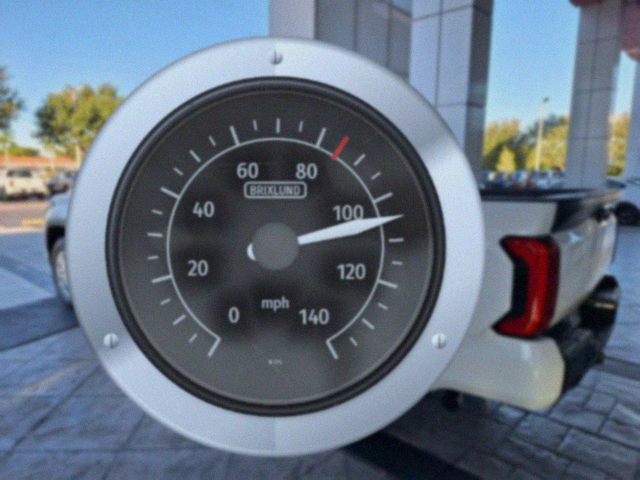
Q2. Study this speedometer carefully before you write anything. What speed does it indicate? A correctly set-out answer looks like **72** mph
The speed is **105** mph
